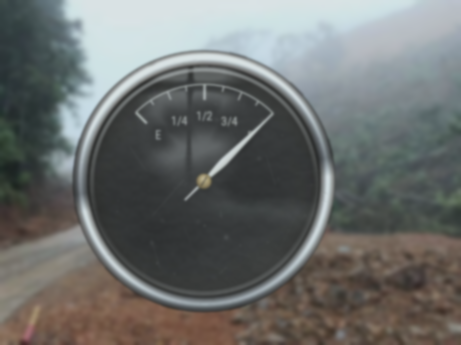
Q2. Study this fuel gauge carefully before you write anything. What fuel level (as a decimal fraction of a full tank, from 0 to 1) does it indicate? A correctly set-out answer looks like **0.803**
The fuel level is **1**
